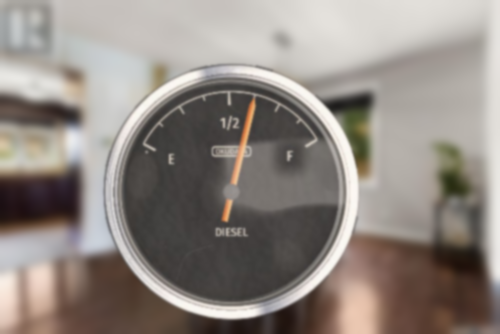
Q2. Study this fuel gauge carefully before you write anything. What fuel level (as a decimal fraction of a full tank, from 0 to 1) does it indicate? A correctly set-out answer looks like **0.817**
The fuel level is **0.625**
